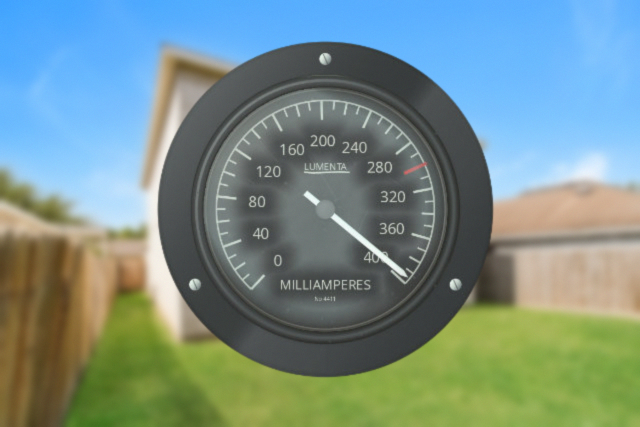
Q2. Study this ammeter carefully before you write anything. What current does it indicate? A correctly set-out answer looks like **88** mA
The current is **395** mA
